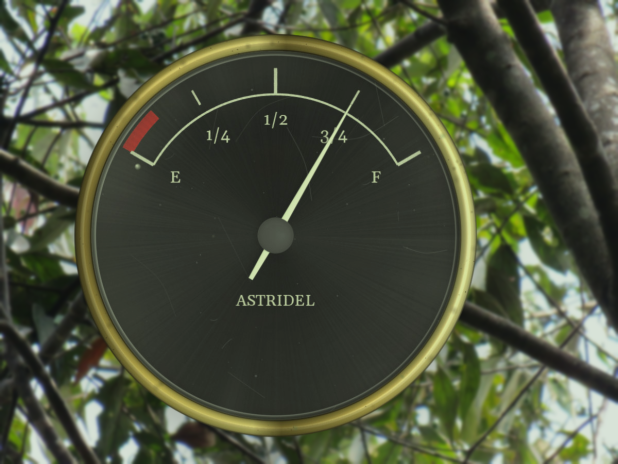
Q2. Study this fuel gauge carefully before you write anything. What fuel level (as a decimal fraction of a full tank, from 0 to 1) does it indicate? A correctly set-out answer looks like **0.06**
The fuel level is **0.75**
